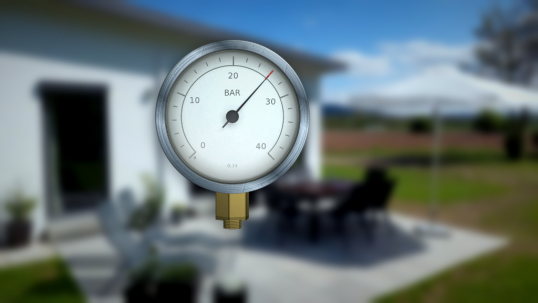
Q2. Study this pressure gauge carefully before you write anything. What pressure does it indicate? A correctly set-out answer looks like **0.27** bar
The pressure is **26** bar
